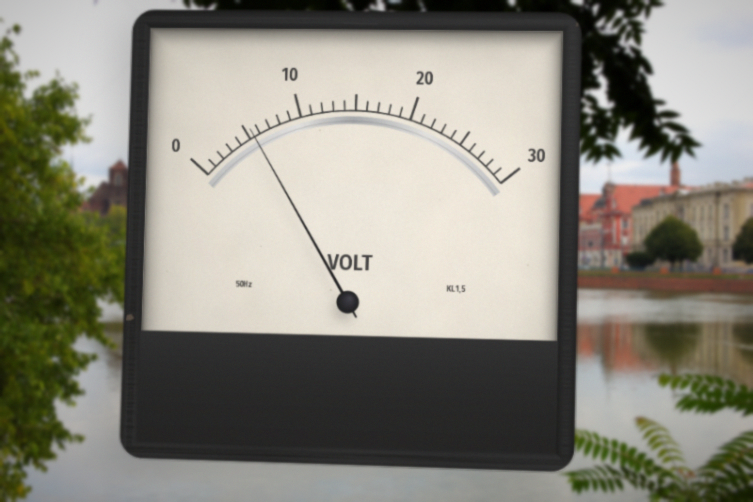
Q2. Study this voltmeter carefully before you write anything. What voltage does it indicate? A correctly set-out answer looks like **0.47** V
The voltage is **5.5** V
